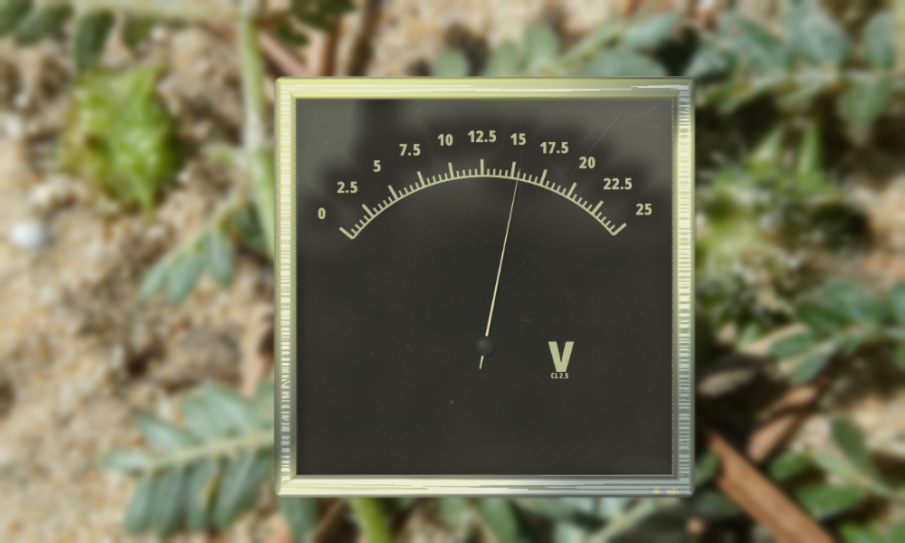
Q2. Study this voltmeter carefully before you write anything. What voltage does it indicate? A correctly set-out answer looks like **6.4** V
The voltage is **15.5** V
